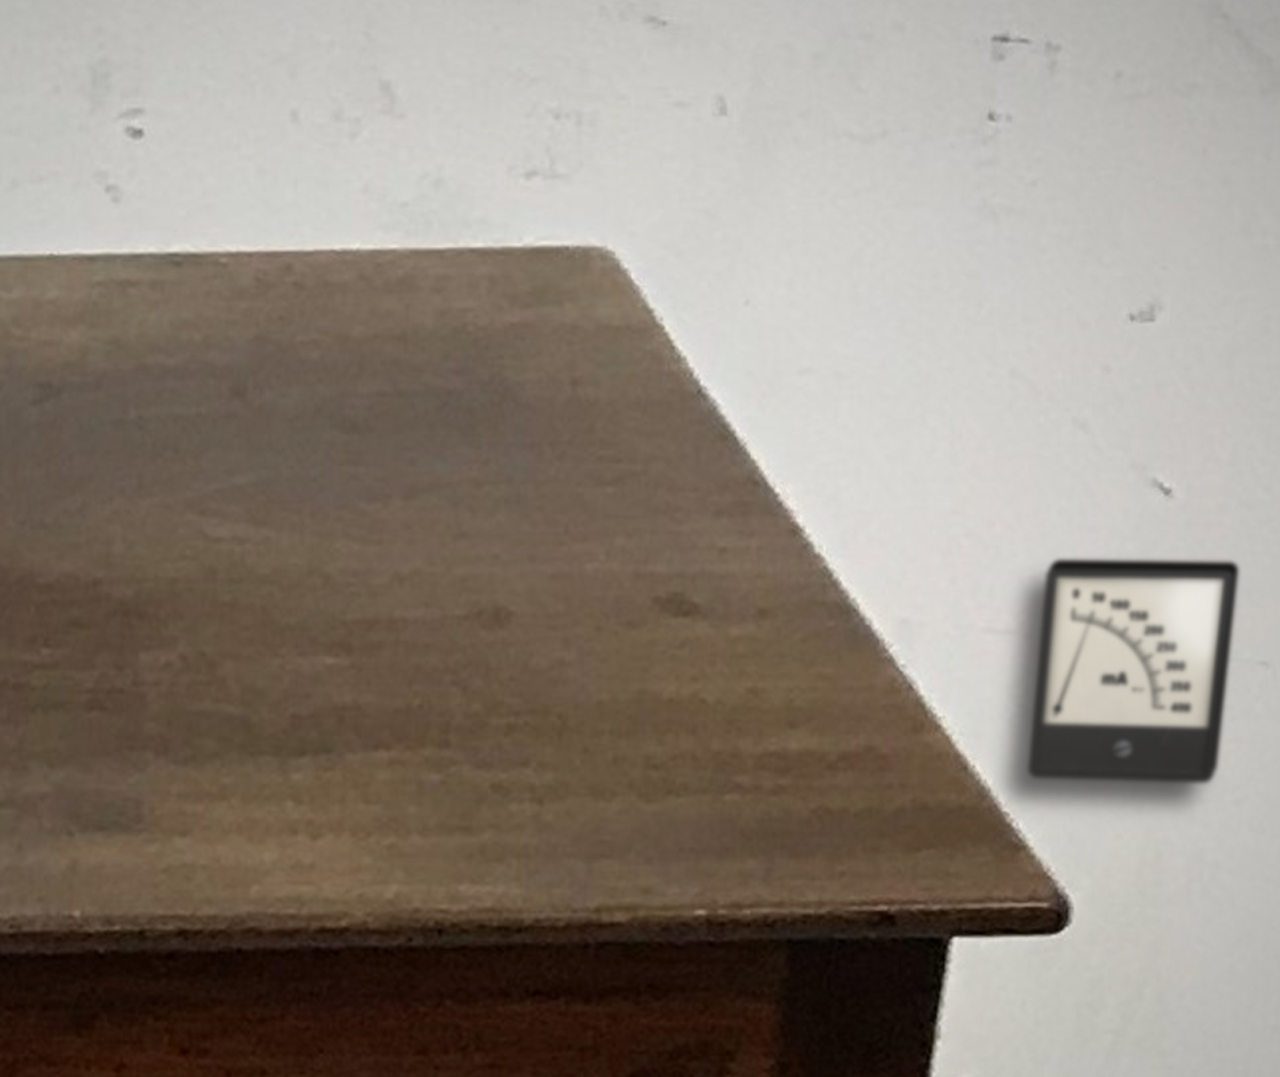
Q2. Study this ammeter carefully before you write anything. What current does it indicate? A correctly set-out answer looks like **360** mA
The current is **50** mA
